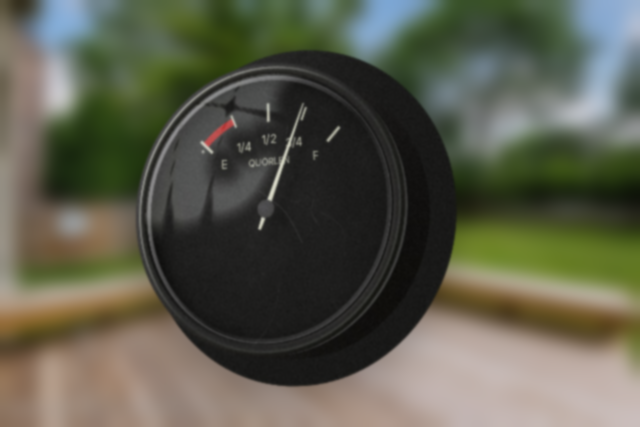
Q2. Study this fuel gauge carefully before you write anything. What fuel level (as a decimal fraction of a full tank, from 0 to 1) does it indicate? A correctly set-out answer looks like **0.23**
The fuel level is **0.75**
